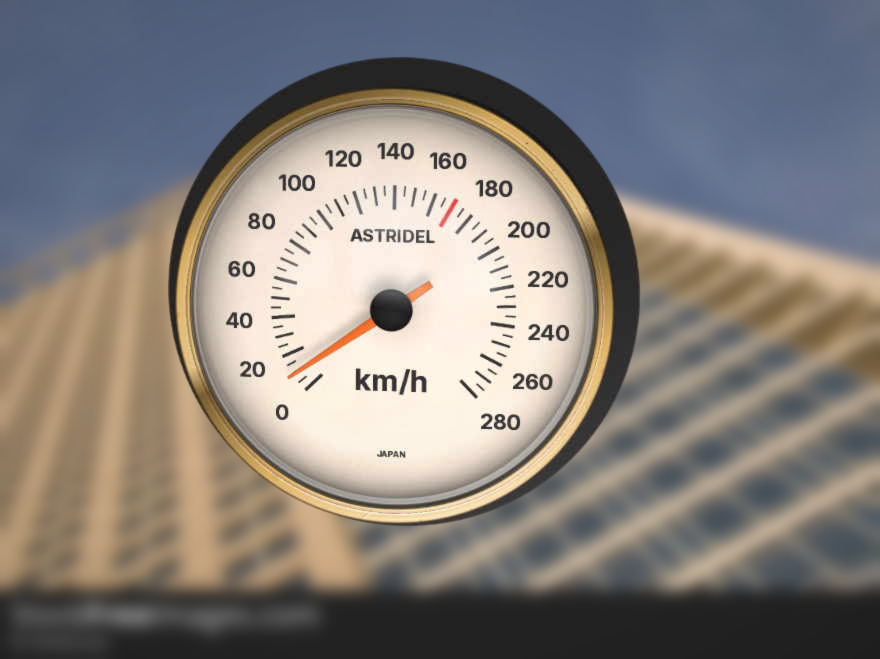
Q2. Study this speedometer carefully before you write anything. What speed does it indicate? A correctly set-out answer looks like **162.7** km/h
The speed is **10** km/h
